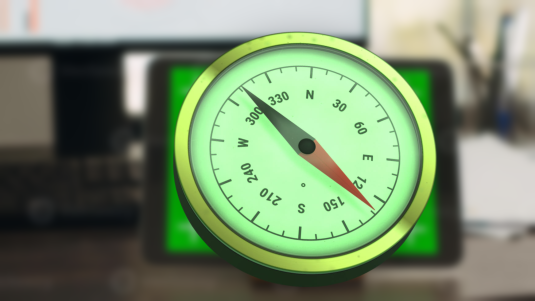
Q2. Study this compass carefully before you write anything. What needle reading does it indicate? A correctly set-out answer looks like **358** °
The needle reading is **130** °
